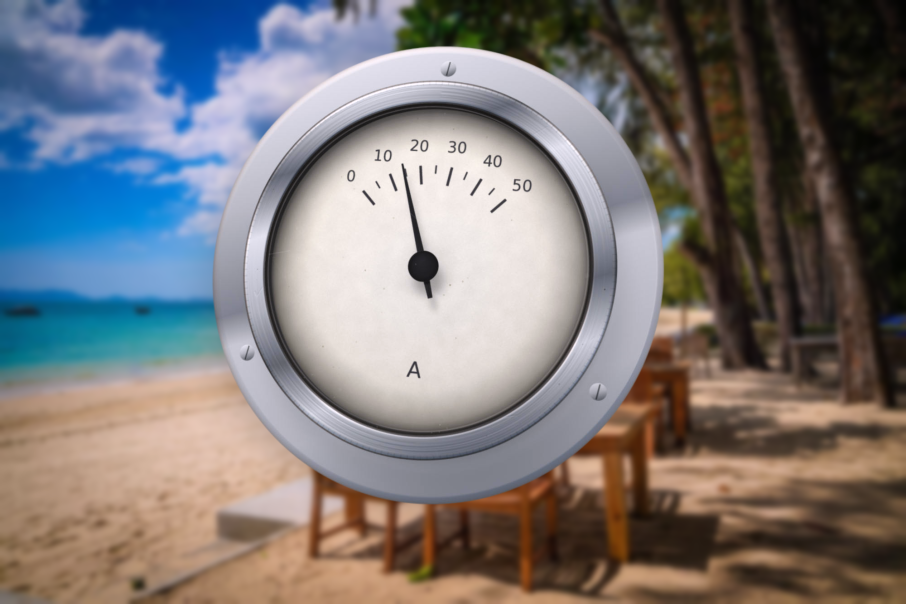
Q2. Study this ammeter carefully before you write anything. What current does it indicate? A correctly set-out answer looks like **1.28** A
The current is **15** A
